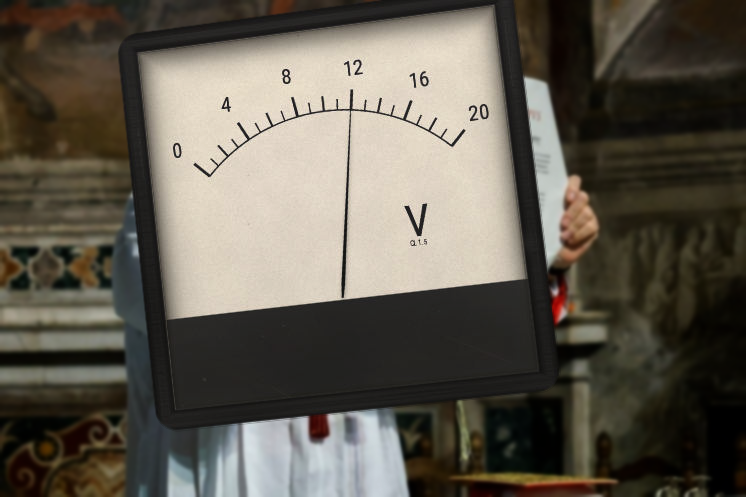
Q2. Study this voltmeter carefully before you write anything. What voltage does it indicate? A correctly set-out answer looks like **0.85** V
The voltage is **12** V
